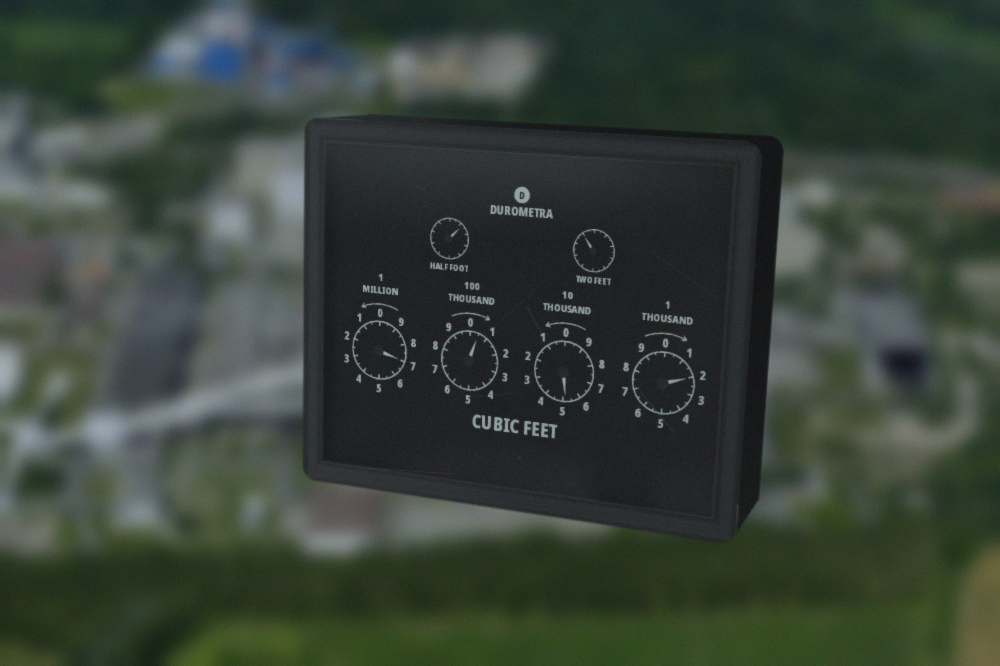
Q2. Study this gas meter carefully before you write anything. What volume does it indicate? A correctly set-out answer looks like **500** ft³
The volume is **705200** ft³
